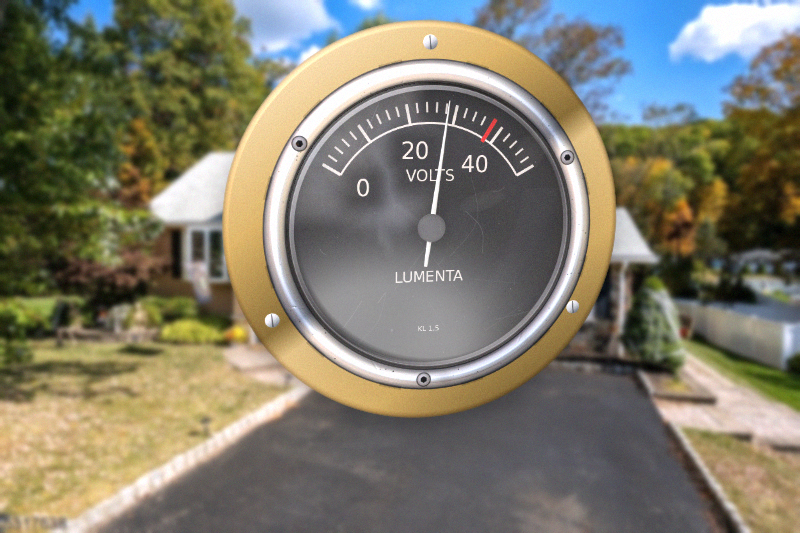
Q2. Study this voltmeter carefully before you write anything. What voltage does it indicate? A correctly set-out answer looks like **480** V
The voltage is **28** V
